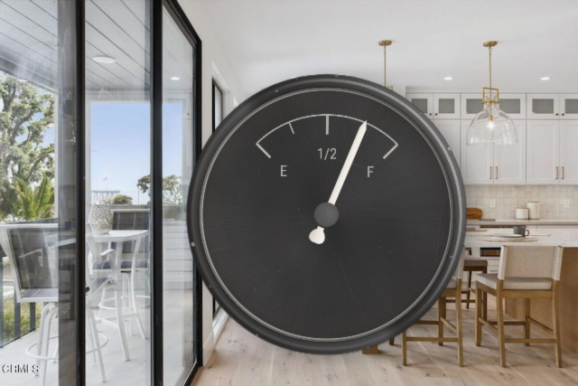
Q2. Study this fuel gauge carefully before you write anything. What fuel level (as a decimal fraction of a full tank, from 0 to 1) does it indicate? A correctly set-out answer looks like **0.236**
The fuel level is **0.75**
